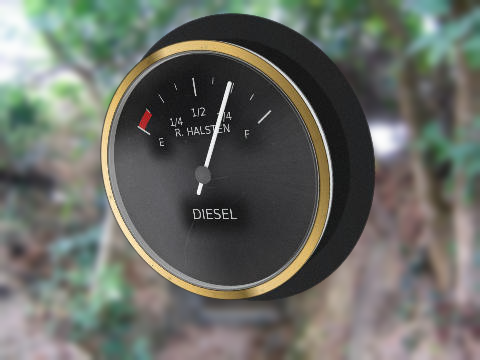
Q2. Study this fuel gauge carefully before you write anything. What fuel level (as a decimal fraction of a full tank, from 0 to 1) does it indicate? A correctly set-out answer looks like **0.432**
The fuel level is **0.75**
